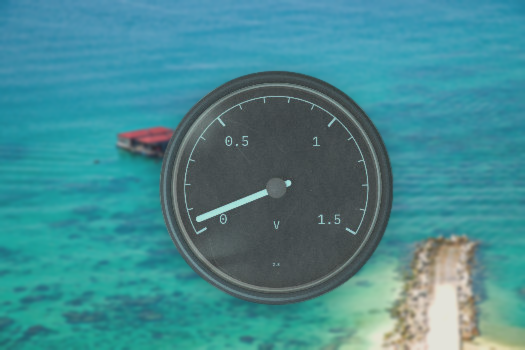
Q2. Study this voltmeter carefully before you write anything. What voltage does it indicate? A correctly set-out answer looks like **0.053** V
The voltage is **0.05** V
